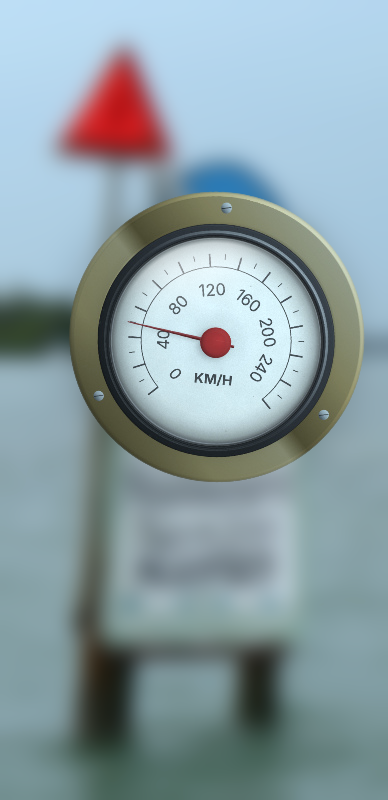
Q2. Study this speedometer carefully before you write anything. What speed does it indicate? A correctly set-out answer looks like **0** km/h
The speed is **50** km/h
